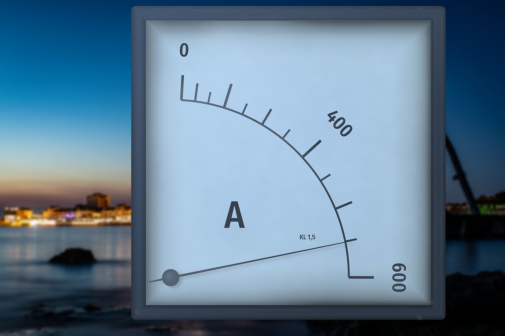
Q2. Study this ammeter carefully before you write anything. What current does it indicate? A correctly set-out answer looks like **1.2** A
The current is **550** A
